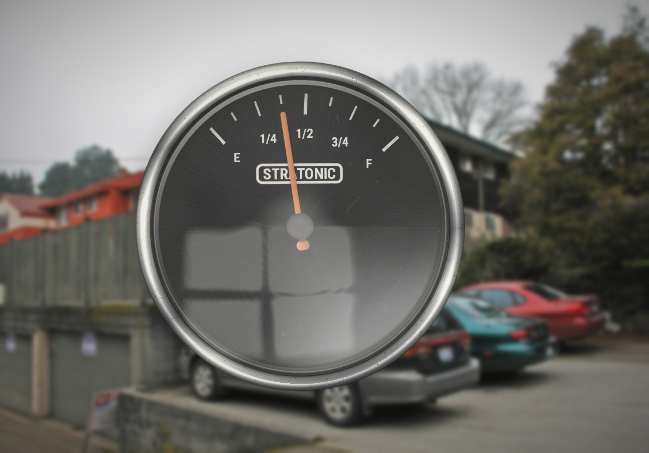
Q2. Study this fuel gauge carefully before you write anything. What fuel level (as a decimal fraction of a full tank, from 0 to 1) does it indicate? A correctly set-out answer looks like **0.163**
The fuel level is **0.375**
